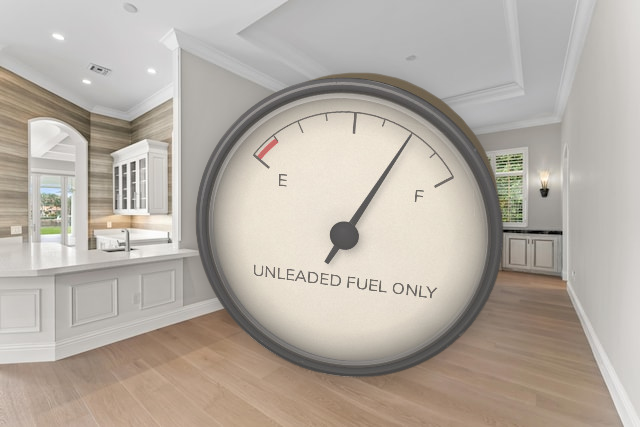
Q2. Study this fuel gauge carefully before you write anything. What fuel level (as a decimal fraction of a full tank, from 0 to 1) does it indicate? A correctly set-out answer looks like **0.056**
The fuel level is **0.75**
